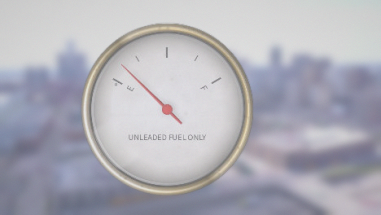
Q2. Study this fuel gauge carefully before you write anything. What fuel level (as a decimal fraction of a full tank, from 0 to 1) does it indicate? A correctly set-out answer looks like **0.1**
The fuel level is **0.125**
